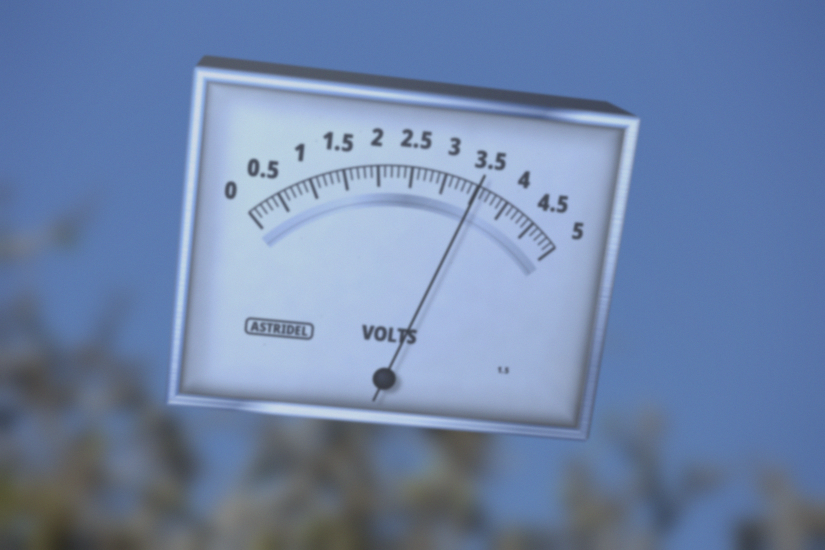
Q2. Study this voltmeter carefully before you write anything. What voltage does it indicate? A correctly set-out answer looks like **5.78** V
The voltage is **3.5** V
